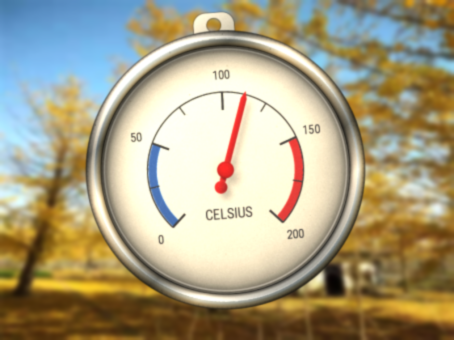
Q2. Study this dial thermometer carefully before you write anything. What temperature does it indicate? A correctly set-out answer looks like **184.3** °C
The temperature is **112.5** °C
